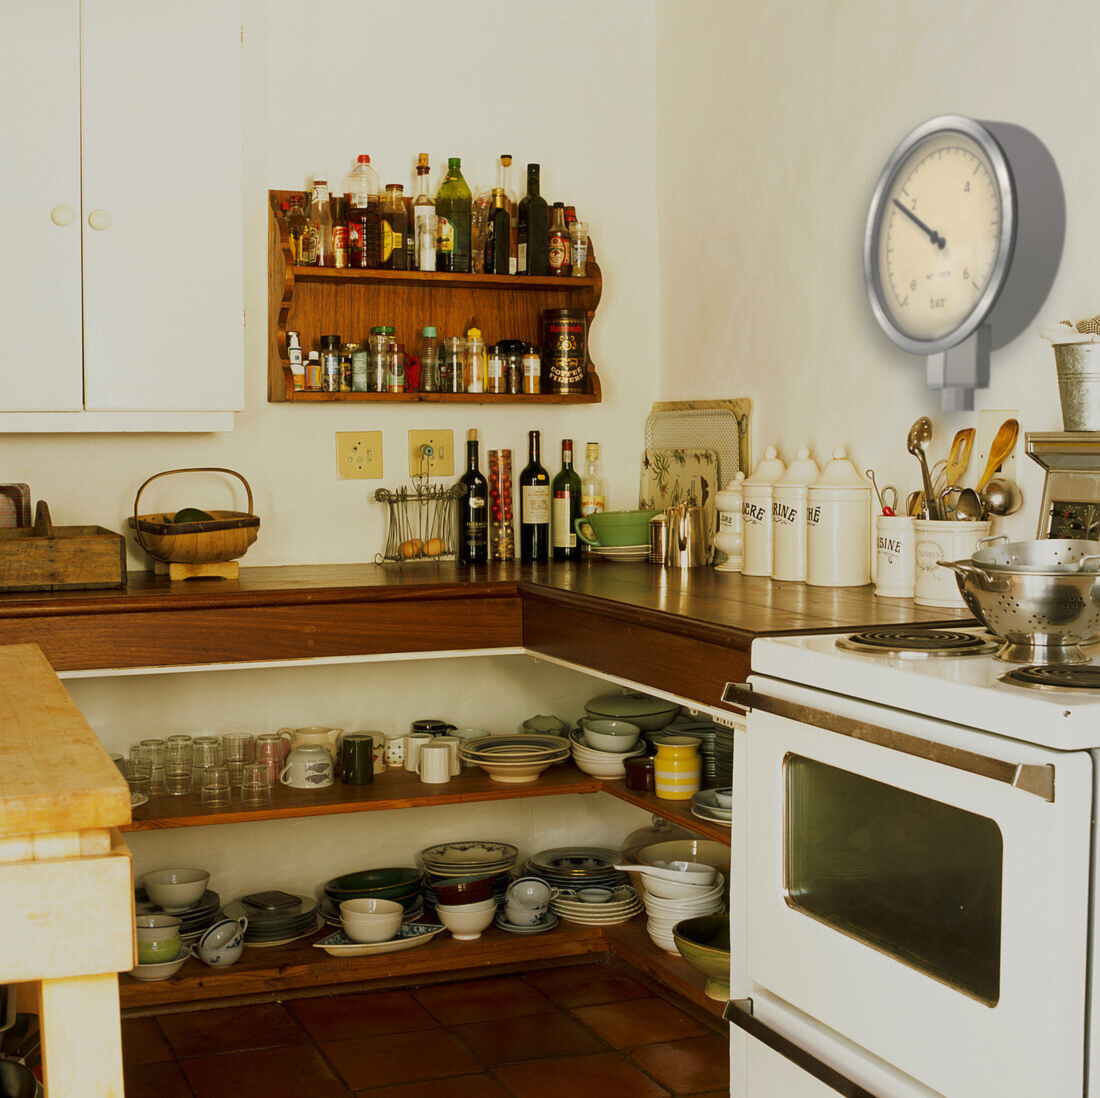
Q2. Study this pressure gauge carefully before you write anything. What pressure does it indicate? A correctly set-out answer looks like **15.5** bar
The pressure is **1.8** bar
